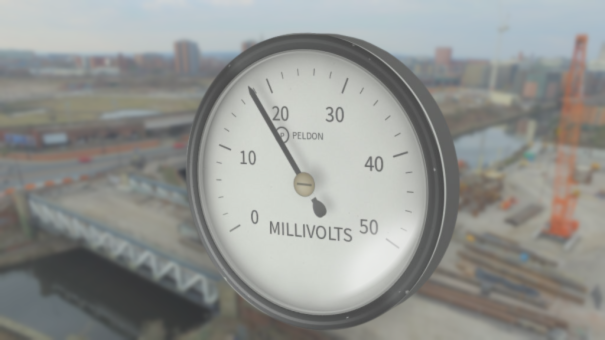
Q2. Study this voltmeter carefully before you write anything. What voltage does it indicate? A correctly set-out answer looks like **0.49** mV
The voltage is **18** mV
